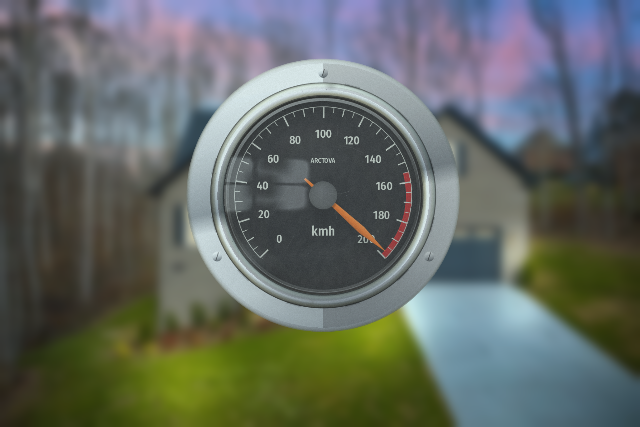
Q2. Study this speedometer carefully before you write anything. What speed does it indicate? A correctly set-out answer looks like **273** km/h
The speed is **197.5** km/h
